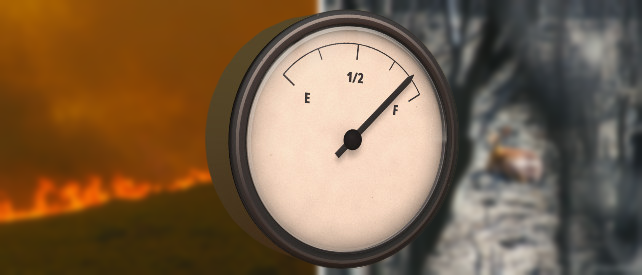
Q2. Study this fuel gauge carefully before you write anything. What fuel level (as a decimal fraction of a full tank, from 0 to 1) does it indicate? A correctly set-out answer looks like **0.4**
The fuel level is **0.875**
